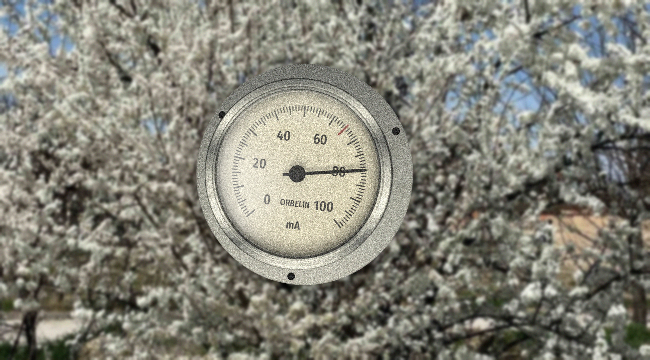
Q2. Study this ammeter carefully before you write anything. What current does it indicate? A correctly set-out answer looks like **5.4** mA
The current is **80** mA
